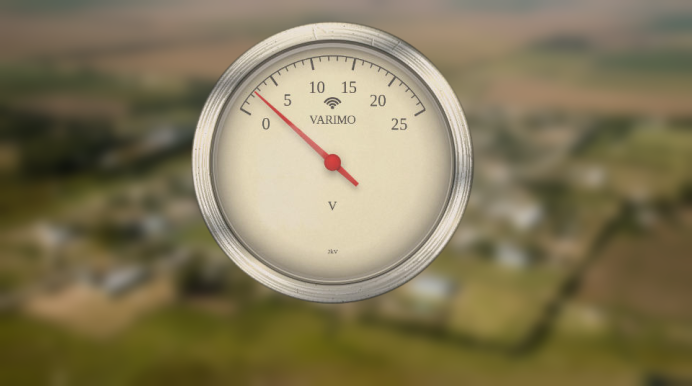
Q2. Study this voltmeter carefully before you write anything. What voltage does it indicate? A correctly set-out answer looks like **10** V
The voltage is **2.5** V
